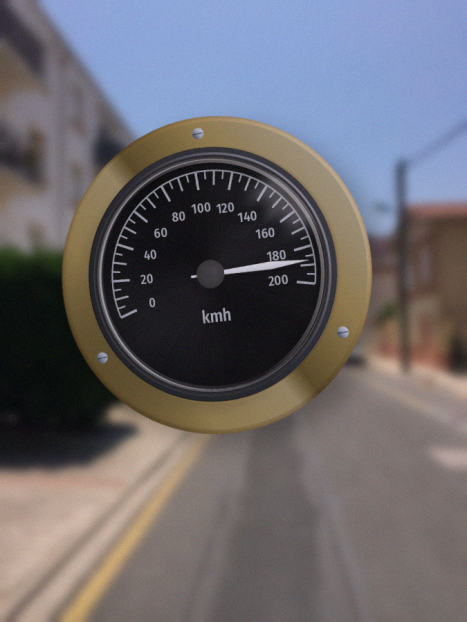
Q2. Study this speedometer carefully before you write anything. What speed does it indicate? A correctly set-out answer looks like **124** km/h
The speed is **187.5** km/h
